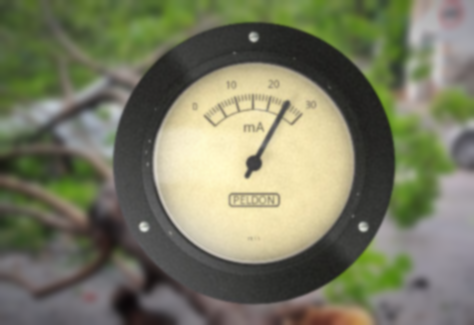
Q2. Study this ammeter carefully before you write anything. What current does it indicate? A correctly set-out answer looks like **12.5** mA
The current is **25** mA
